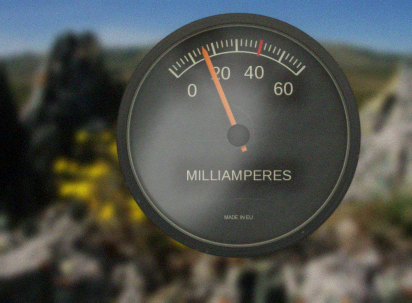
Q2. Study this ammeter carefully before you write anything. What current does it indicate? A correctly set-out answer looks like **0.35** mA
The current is **16** mA
